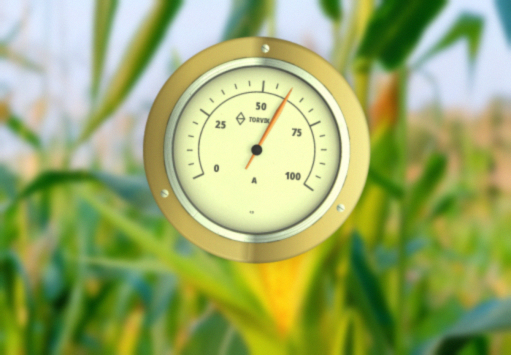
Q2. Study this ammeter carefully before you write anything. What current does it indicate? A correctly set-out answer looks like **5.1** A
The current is **60** A
